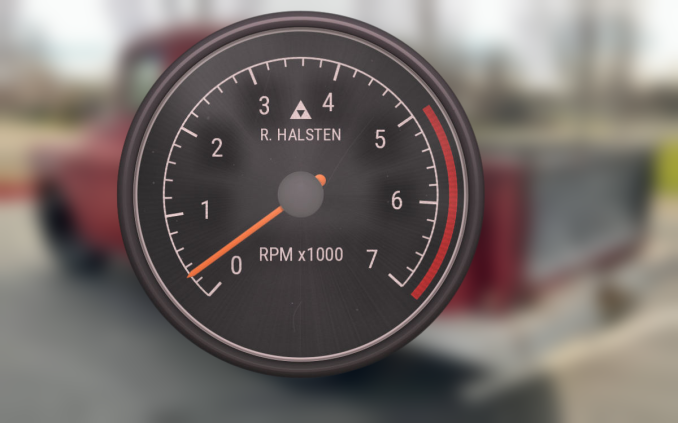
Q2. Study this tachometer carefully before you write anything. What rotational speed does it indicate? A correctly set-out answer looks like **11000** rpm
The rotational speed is **300** rpm
